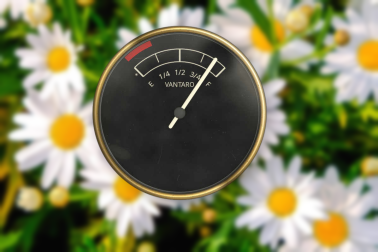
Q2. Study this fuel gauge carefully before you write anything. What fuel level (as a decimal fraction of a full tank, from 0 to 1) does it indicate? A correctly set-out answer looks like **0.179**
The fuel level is **0.875**
